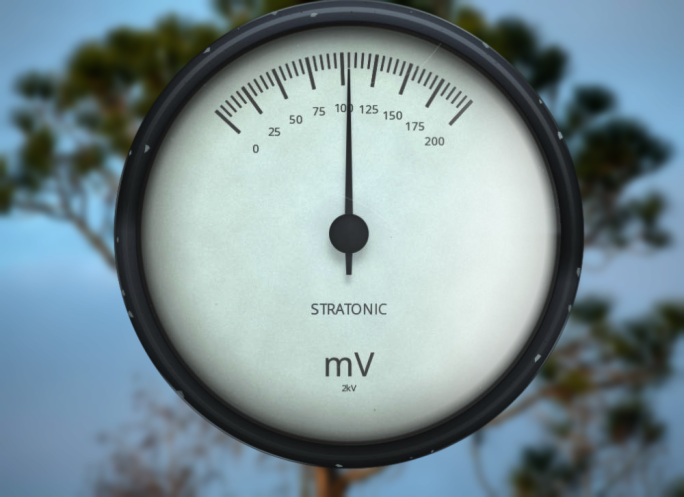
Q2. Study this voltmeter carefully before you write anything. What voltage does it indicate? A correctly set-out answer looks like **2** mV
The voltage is **105** mV
